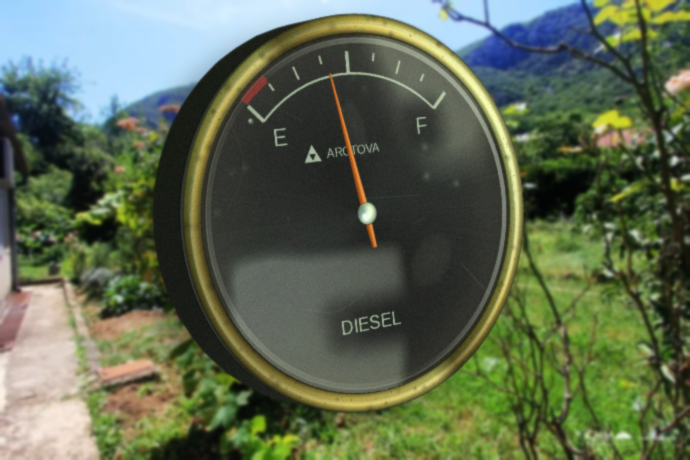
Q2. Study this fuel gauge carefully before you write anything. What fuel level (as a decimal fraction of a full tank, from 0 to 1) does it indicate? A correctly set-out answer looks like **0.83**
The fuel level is **0.375**
